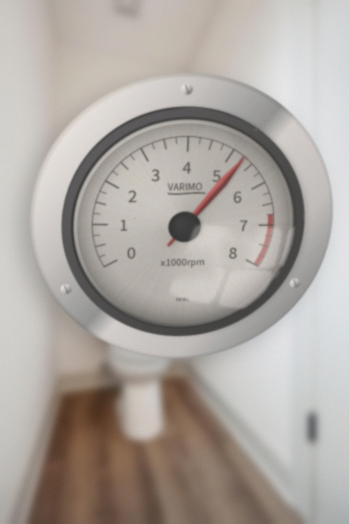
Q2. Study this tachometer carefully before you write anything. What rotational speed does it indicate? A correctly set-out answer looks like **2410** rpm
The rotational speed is **5250** rpm
